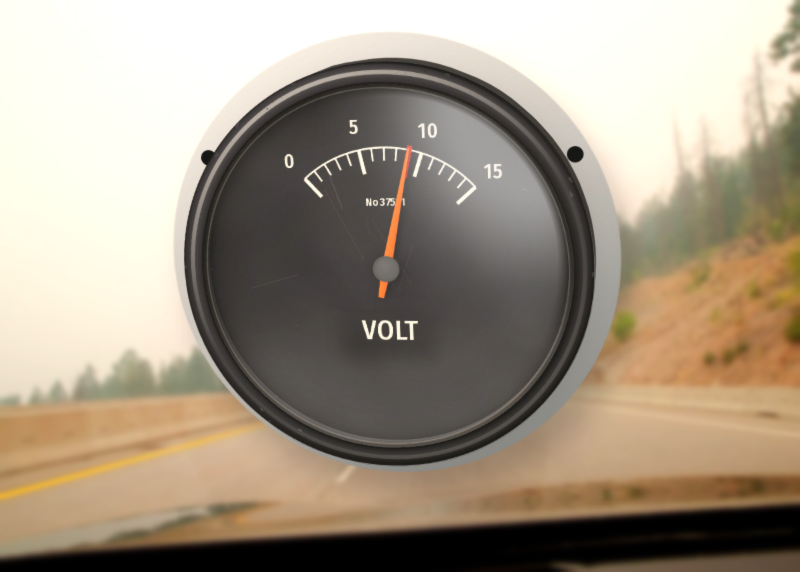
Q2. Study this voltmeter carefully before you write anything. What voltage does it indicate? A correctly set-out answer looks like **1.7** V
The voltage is **9** V
